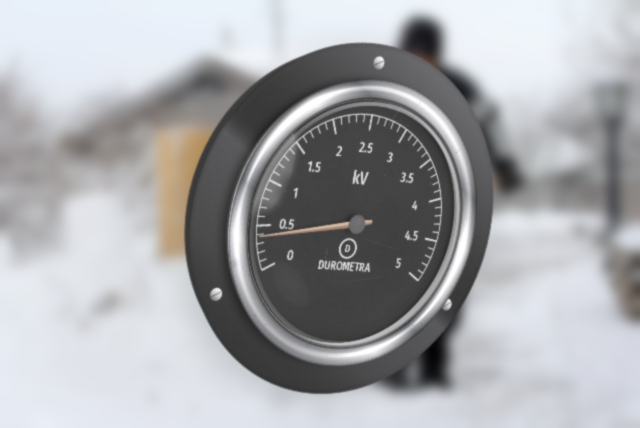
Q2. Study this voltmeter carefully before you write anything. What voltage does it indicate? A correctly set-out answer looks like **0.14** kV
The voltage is **0.4** kV
